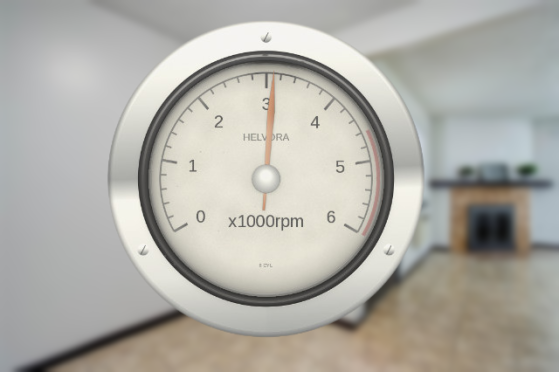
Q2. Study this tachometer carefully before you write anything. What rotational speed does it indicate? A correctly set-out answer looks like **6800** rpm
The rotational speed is **3100** rpm
